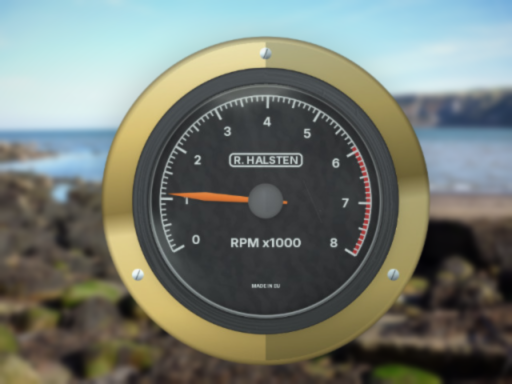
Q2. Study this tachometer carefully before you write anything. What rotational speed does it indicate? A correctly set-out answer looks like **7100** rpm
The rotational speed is **1100** rpm
